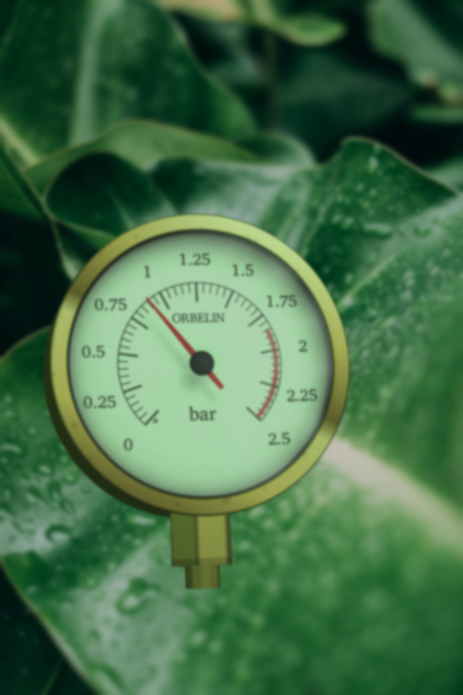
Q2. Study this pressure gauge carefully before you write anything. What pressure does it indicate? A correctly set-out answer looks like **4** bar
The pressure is **0.9** bar
